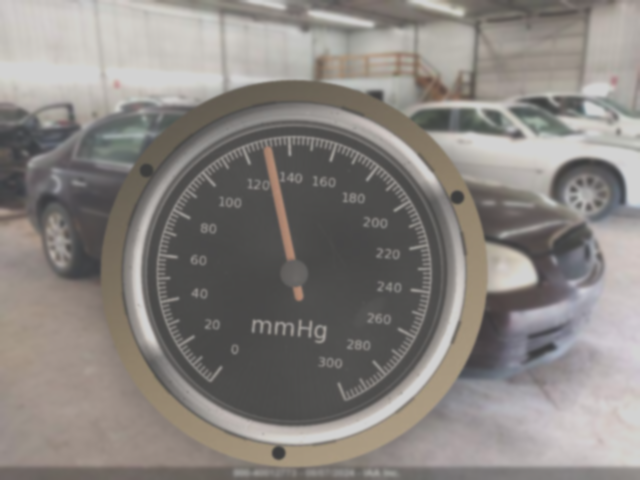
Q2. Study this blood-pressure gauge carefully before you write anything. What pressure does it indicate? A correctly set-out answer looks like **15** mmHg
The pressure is **130** mmHg
